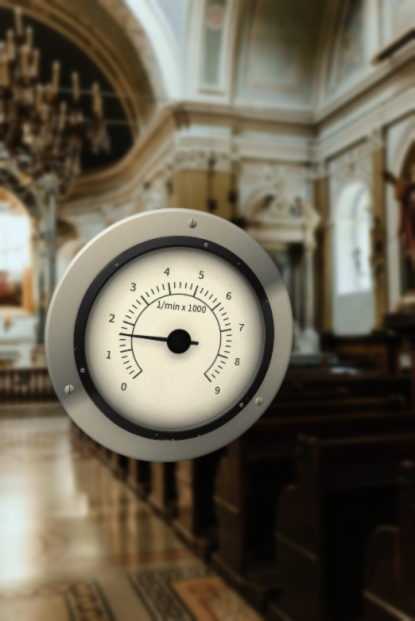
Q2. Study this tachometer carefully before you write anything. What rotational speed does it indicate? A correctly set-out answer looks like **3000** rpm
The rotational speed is **1600** rpm
